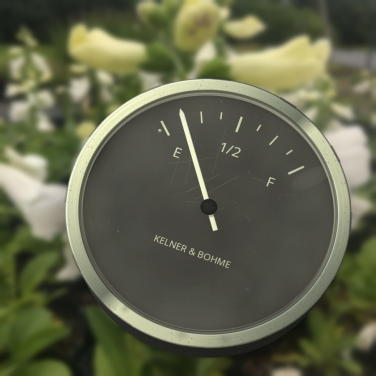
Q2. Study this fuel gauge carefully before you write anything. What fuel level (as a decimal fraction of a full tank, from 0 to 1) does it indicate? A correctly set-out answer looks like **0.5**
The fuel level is **0.125**
